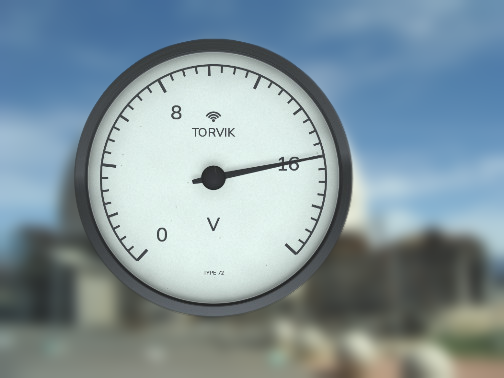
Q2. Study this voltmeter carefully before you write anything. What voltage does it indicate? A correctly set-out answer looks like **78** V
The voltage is **16** V
